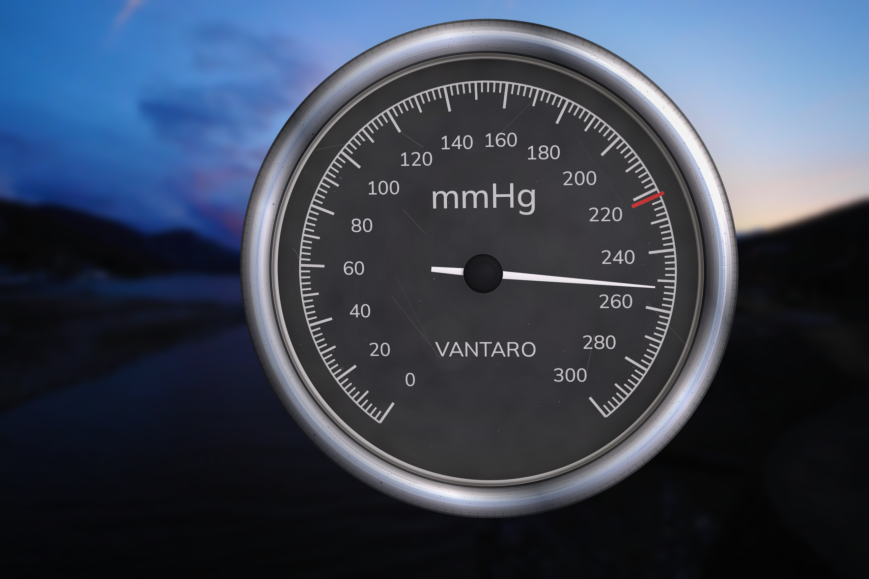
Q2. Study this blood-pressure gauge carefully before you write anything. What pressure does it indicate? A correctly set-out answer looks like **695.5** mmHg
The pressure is **252** mmHg
